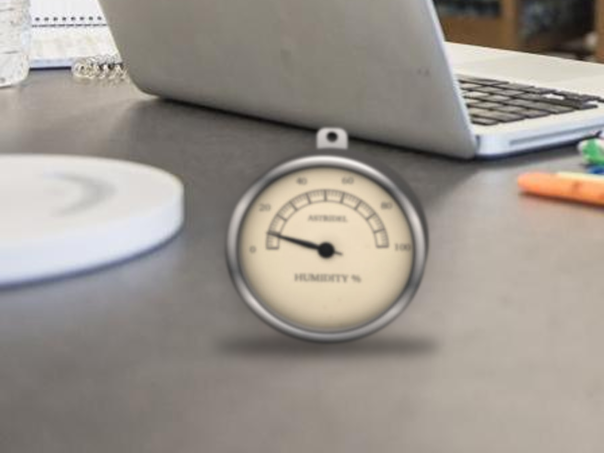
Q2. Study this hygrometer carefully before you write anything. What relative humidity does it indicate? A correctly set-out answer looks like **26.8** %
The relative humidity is **10** %
